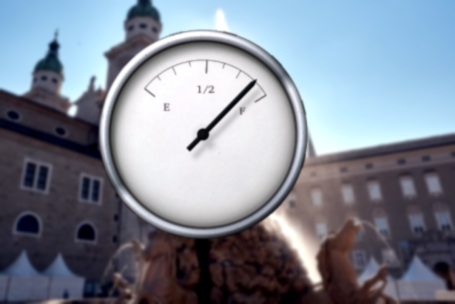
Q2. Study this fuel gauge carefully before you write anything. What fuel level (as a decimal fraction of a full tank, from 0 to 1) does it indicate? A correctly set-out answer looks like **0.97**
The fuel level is **0.875**
